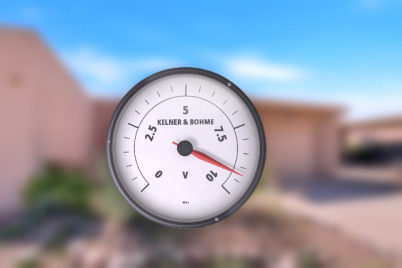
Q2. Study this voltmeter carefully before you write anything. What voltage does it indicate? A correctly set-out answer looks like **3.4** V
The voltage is **9.25** V
